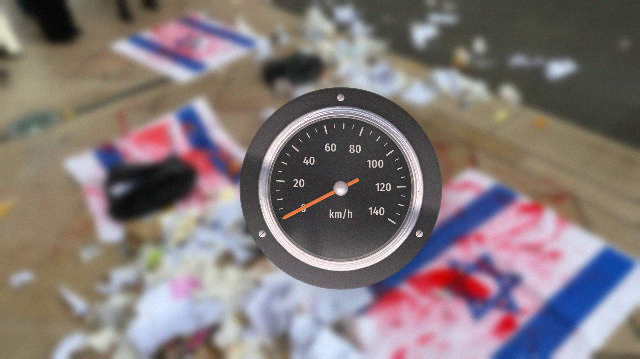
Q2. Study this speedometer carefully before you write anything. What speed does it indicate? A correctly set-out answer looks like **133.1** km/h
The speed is **0** km/h
